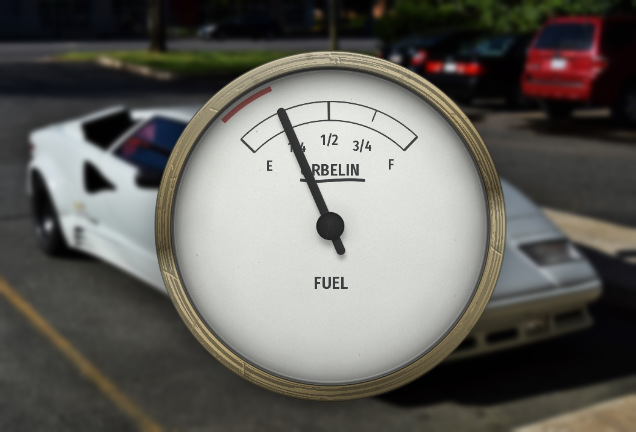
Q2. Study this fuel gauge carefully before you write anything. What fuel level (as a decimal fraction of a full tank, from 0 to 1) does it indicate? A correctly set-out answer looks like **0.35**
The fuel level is **0.25**
